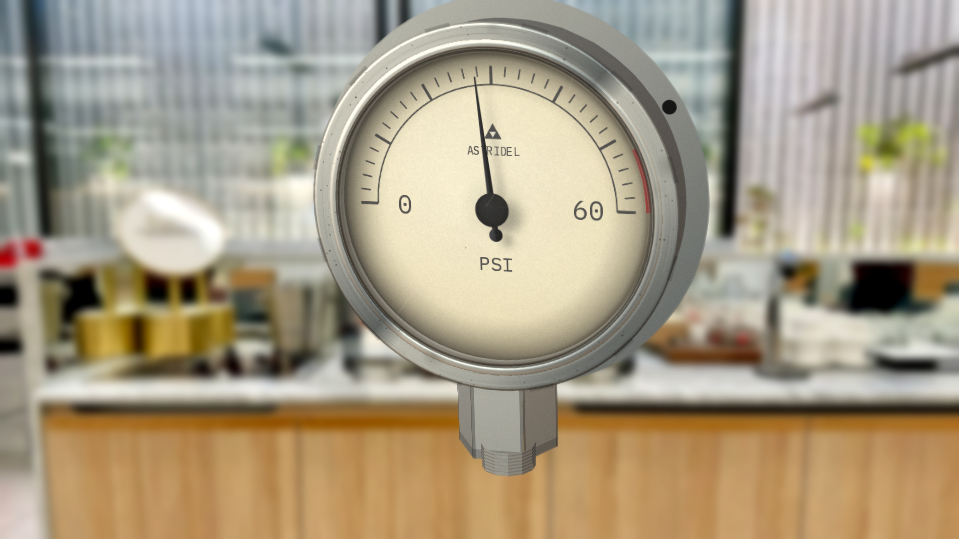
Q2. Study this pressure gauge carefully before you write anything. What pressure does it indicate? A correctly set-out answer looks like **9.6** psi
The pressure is **28** psi
